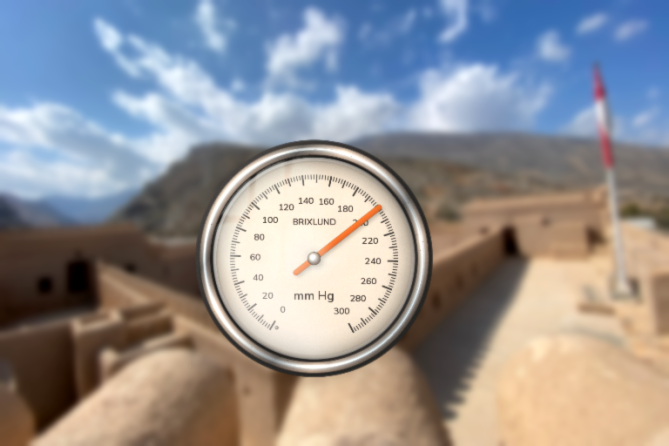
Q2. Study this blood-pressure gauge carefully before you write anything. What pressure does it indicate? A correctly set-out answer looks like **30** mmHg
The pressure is **200** mmHg
